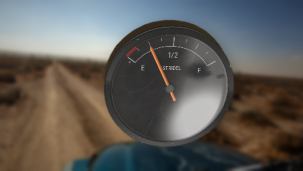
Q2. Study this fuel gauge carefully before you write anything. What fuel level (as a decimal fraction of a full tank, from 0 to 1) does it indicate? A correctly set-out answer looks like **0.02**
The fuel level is **0.25**
